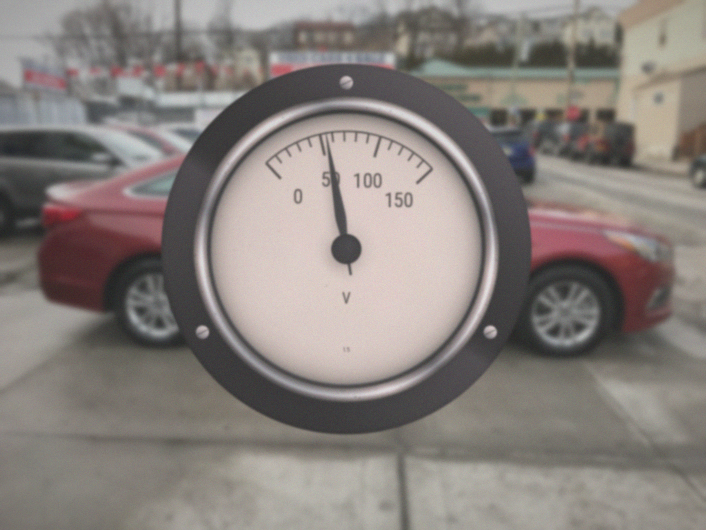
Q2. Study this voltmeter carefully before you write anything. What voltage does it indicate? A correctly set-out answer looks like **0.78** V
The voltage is **55** V
